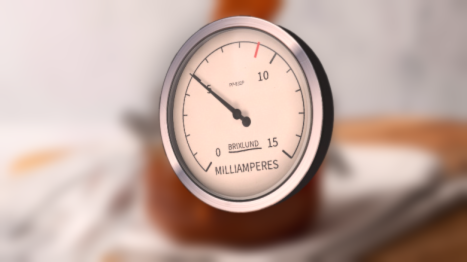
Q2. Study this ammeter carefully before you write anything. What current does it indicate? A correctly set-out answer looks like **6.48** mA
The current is **5** mA
